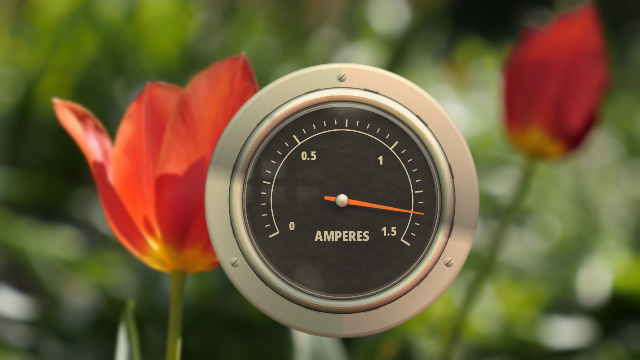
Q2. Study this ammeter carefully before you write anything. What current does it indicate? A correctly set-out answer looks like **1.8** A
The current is **1.35** A
